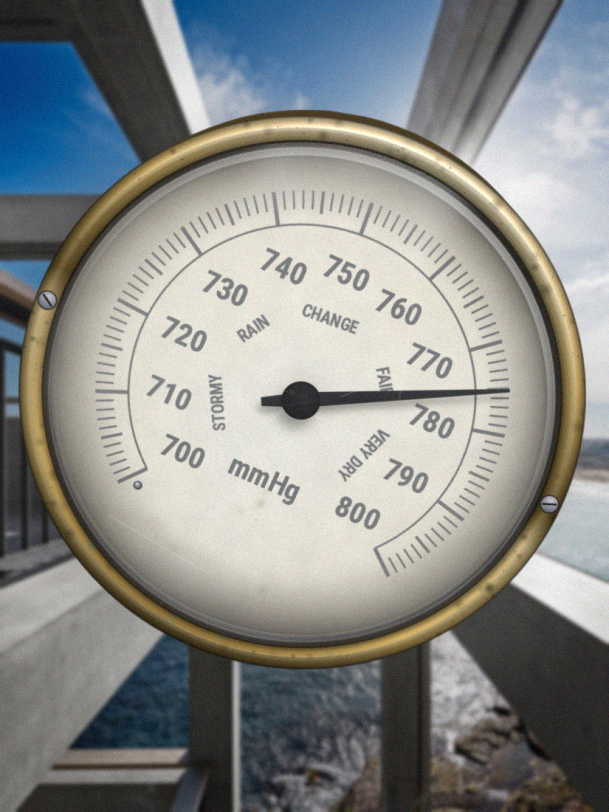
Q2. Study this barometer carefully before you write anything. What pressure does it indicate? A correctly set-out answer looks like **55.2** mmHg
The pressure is **775** mmHg
